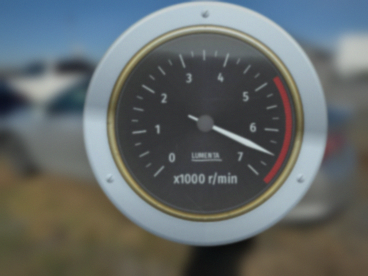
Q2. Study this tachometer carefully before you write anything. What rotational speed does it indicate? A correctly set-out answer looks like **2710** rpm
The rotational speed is **6500** rpm
